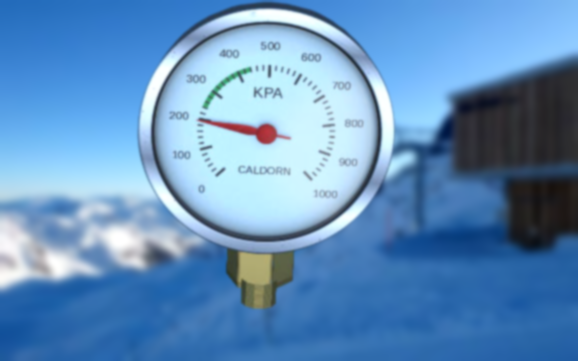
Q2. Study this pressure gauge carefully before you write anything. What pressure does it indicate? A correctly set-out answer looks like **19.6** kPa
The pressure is **200** kPa
